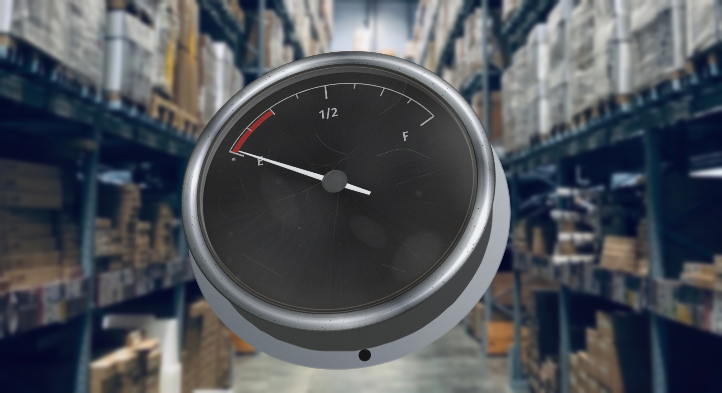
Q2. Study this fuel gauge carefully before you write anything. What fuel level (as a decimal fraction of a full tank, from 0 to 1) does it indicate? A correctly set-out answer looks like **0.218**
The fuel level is **0**
